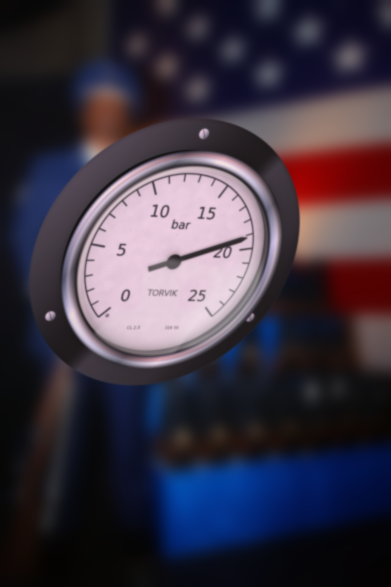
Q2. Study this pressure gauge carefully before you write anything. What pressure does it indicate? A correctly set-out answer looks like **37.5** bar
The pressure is **19** bar
